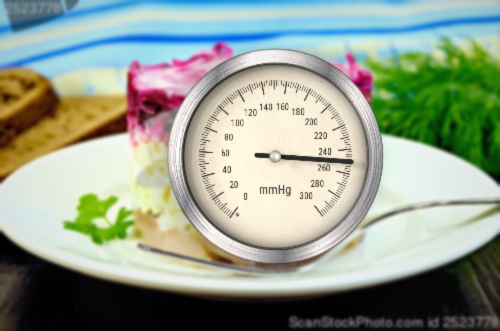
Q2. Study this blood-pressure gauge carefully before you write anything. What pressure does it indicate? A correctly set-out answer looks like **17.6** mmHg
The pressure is **250** mmHg
